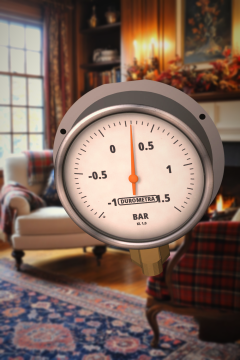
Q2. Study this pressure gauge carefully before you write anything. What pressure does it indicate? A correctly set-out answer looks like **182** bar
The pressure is **0.3** bar
